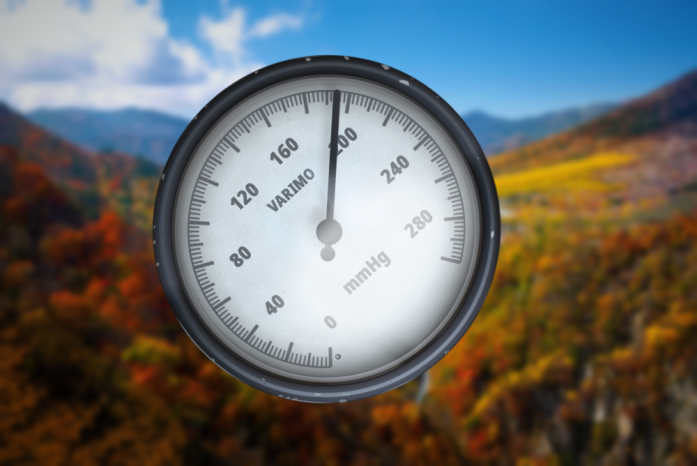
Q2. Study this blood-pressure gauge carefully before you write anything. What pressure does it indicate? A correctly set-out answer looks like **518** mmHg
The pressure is **194** mmHg
